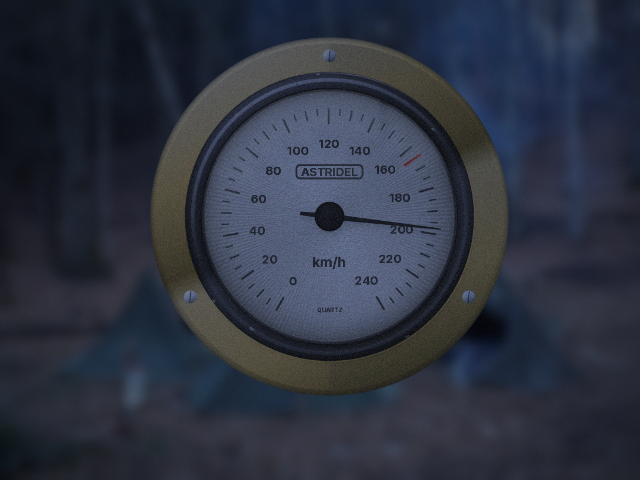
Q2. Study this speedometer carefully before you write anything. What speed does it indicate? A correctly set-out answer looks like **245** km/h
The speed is **197.5** km/h
